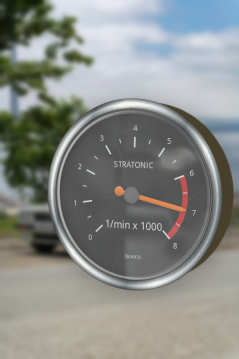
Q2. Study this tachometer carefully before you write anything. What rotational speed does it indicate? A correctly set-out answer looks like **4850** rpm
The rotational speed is **7000** rpm
